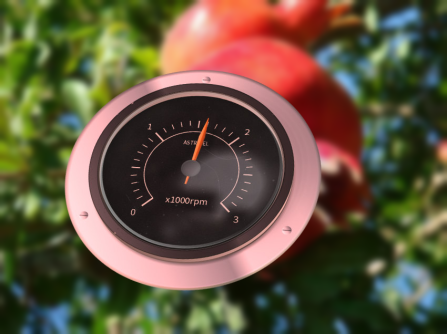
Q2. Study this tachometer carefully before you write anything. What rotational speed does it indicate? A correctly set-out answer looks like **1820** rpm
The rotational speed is **1600** rpm
